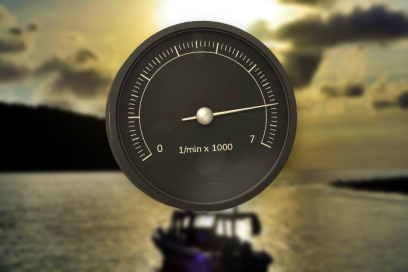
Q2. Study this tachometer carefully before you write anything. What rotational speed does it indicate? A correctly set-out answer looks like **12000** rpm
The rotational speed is **6000** rpm
